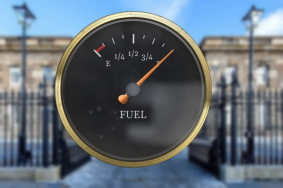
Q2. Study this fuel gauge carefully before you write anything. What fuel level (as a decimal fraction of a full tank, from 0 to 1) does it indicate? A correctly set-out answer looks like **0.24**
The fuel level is **1**
